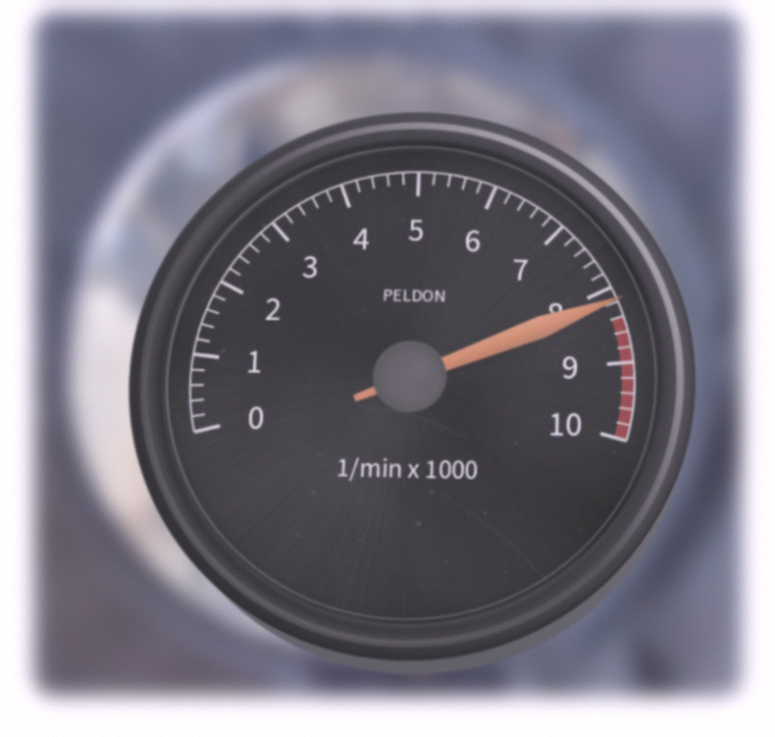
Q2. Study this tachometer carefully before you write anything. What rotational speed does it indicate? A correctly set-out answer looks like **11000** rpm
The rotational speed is **8200** rpm
